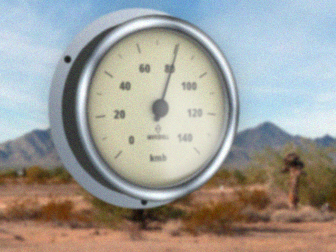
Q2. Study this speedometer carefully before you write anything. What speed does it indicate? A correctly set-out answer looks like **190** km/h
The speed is **80** km/h
